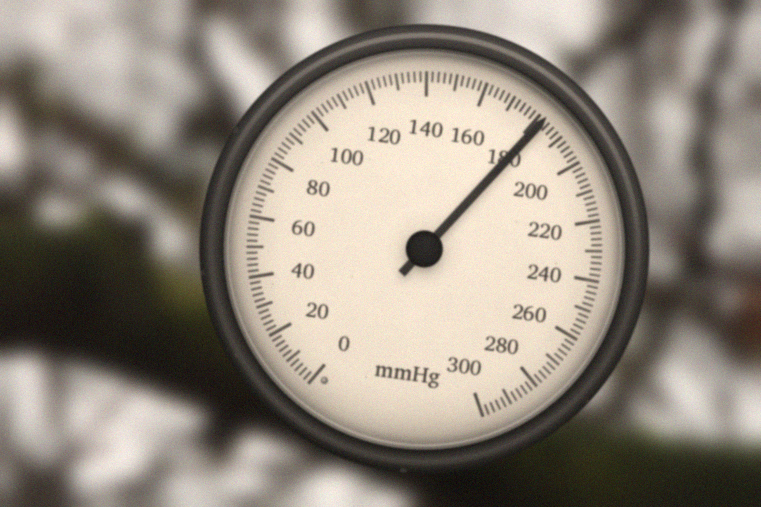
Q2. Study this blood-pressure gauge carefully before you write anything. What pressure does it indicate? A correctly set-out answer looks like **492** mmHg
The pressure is **182** mmHg
